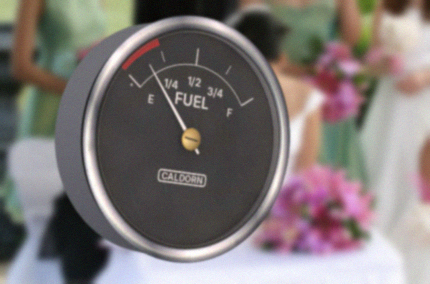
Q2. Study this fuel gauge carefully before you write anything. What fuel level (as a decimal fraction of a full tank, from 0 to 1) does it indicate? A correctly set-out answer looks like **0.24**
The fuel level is **0.125**
